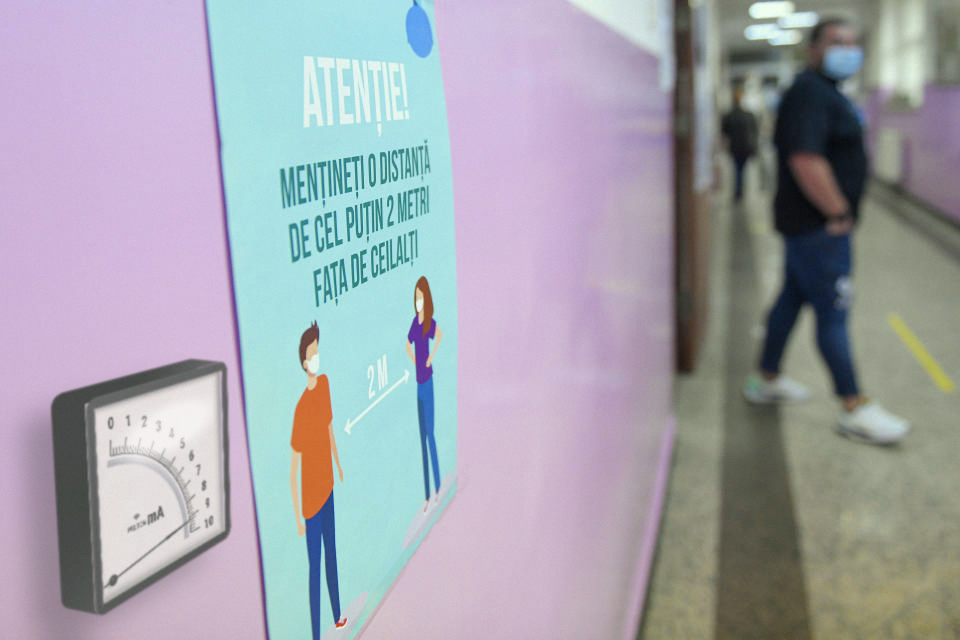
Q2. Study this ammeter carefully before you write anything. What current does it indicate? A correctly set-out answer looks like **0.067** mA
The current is **9** mA
